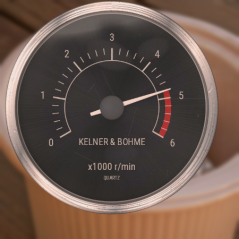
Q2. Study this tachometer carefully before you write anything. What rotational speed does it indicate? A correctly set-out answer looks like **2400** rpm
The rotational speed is **4800** rpm
